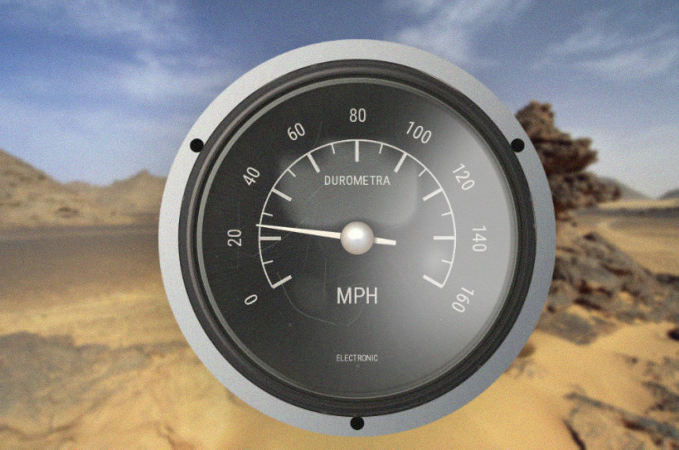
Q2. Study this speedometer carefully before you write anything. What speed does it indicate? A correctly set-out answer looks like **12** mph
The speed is **25** mph
